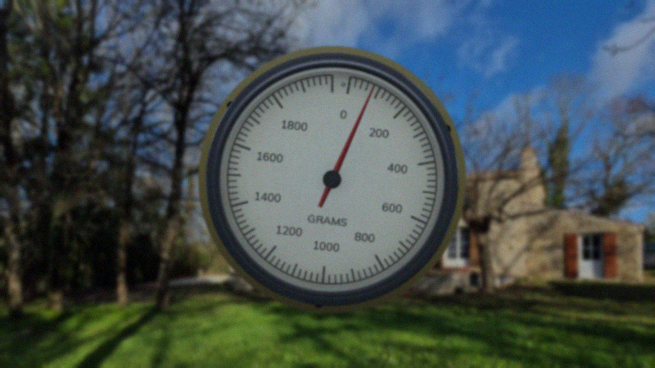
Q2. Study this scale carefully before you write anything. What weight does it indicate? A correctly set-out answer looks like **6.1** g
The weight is **80** g
